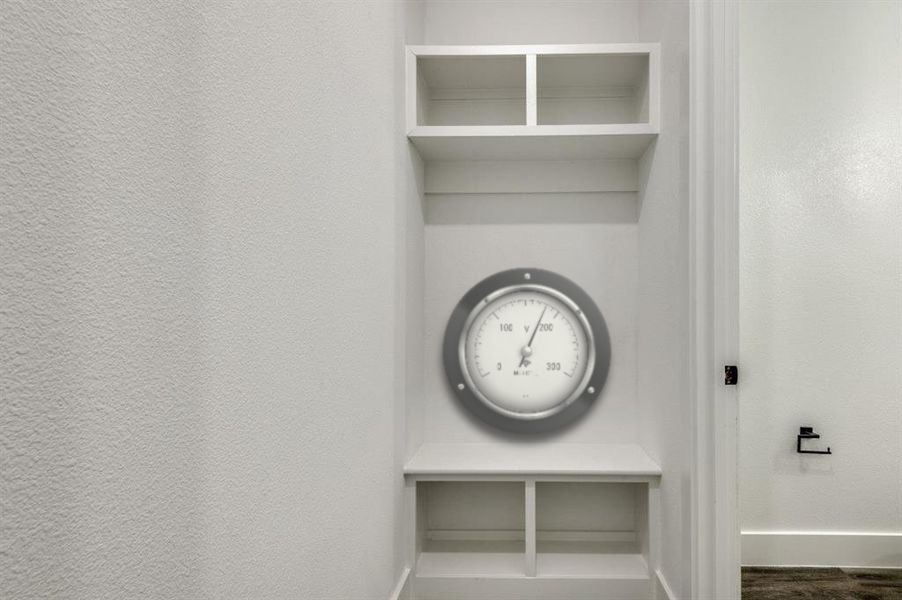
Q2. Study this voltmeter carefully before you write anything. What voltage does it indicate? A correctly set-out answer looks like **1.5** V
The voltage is **180** V
